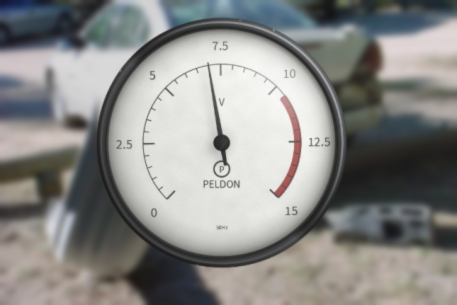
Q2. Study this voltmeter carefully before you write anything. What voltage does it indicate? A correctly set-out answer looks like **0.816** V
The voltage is **7** V
